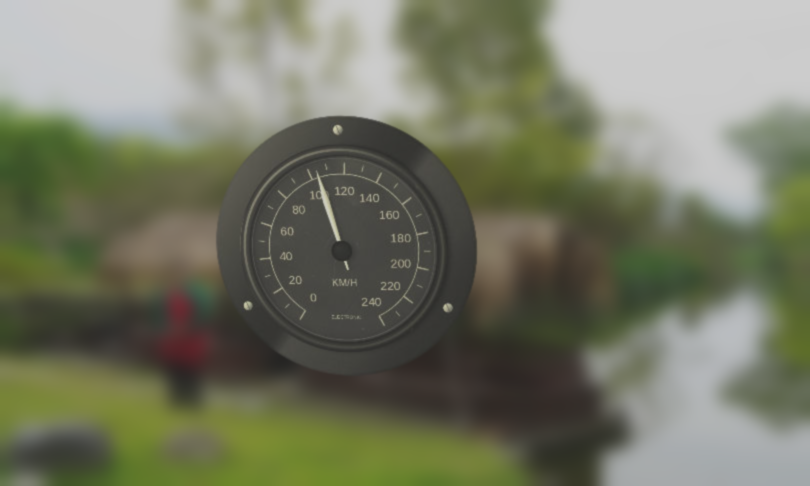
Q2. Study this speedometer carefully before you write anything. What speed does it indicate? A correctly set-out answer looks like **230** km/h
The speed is **105** km/h
